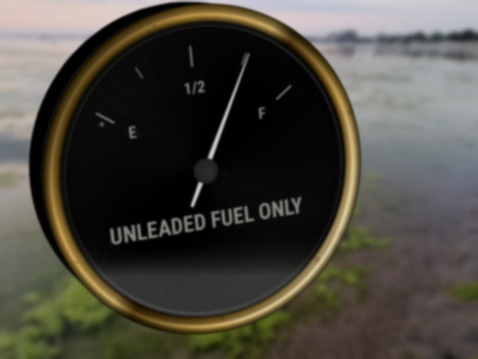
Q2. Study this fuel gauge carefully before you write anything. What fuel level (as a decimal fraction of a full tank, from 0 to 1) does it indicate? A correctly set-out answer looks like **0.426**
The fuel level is **0.75**
